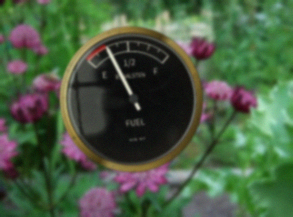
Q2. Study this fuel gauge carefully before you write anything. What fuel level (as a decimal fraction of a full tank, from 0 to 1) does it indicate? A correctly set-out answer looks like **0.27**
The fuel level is **0.25**
